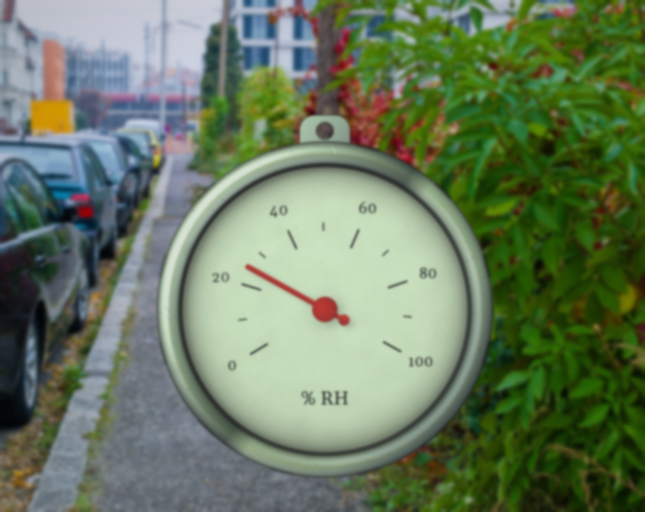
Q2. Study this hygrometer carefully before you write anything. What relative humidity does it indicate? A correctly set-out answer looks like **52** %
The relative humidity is **25** %
